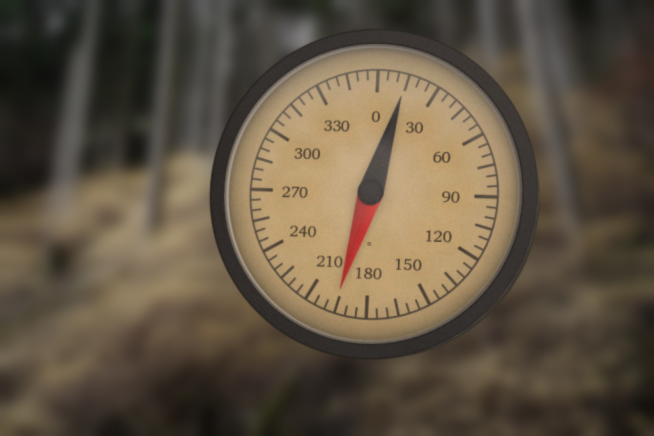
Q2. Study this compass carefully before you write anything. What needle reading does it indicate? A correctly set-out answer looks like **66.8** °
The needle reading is **195** °
